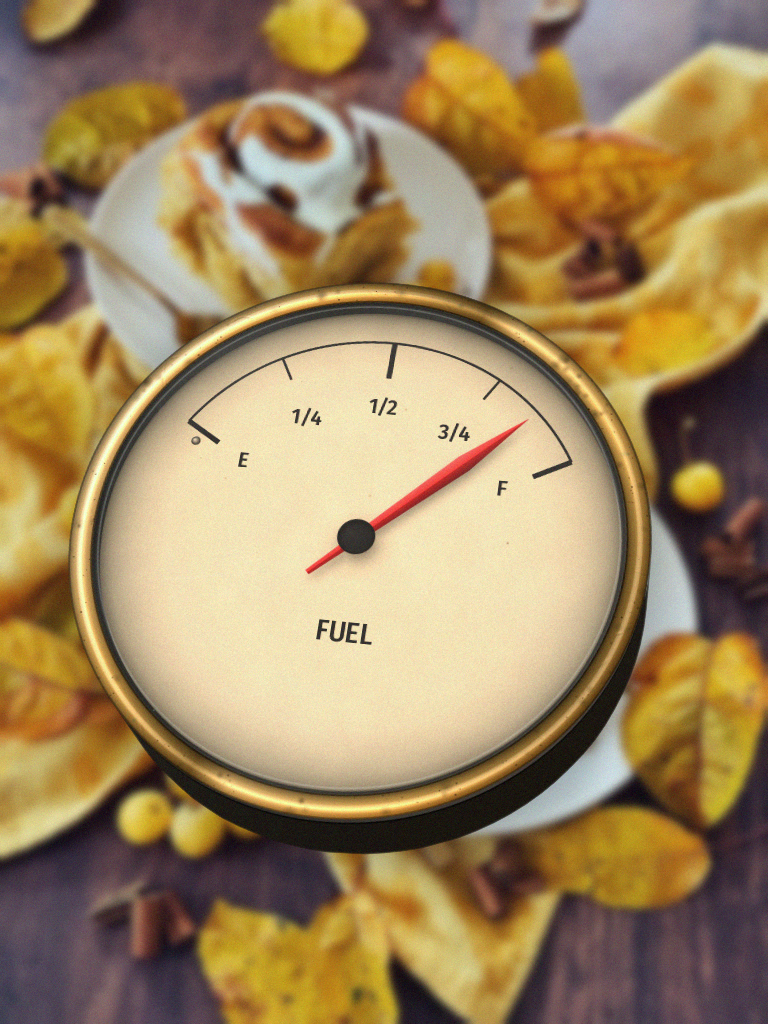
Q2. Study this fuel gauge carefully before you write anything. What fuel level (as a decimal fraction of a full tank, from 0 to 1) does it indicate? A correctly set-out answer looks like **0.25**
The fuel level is **0.875**
